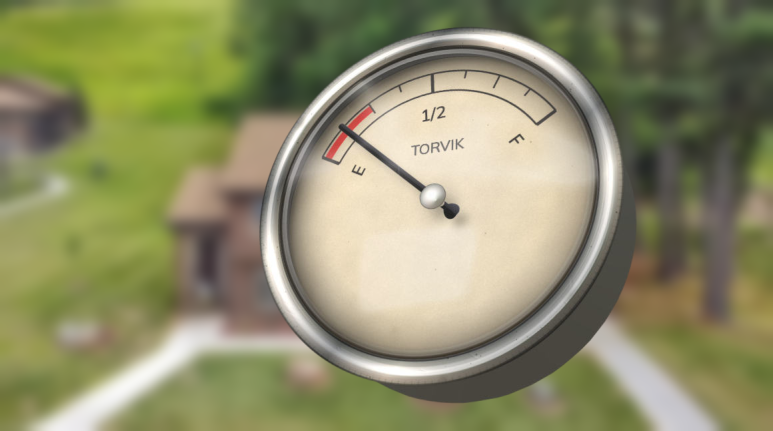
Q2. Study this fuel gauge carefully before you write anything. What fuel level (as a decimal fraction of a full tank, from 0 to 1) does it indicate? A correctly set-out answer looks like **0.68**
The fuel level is **0.125**
